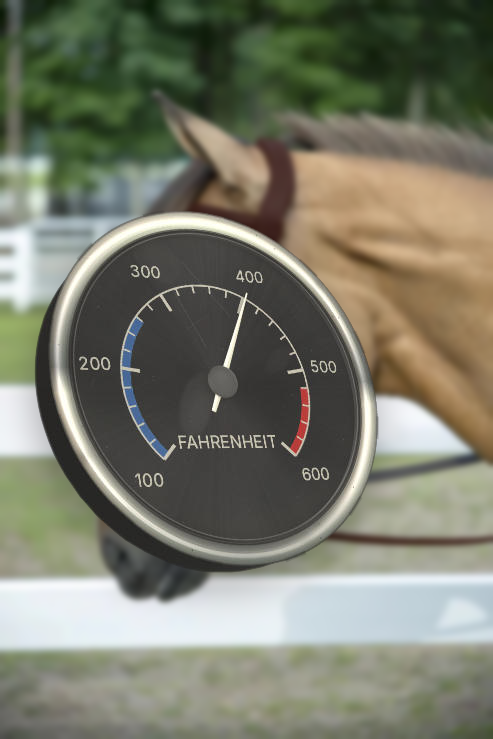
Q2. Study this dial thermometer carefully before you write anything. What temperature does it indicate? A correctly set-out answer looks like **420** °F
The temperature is **400** °F
